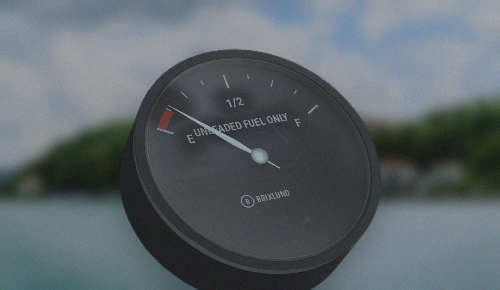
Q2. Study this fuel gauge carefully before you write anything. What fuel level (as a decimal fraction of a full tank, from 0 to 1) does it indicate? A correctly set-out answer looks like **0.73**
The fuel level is **0.125**
